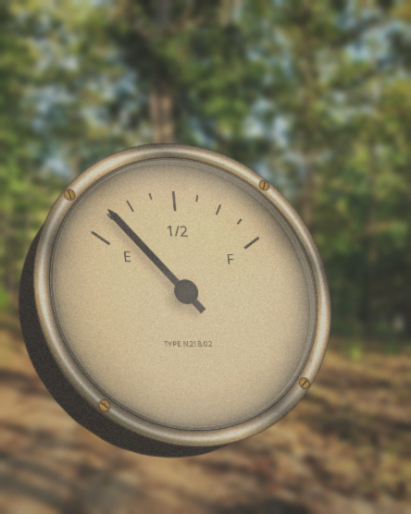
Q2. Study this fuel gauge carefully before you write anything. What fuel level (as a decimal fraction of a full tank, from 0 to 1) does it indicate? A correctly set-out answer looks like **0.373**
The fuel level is **0.125**
